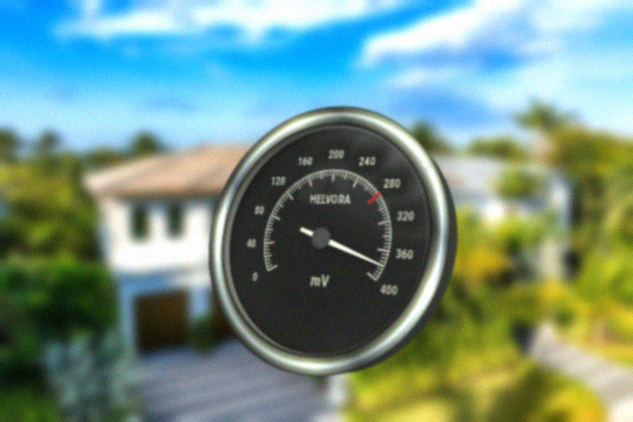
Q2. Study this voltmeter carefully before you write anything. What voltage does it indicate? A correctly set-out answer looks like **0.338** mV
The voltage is **380** mV
